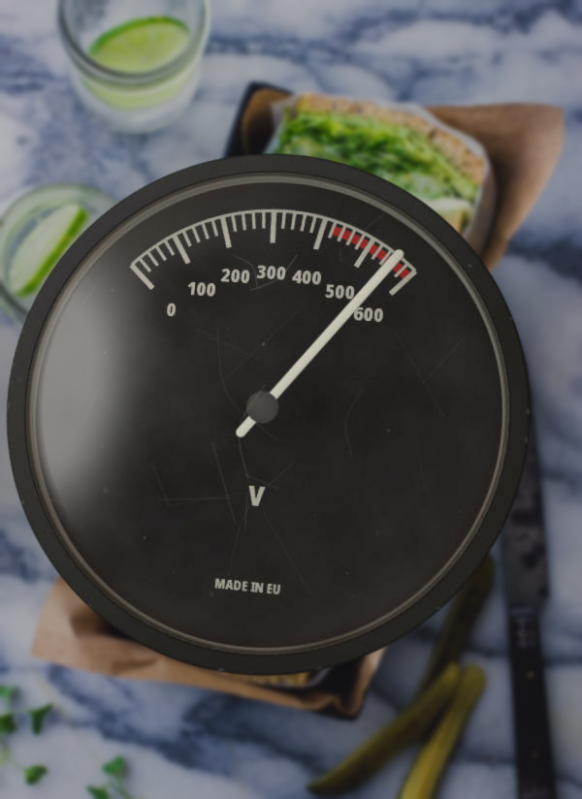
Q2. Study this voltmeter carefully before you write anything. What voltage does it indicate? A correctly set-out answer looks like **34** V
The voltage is **560** V
